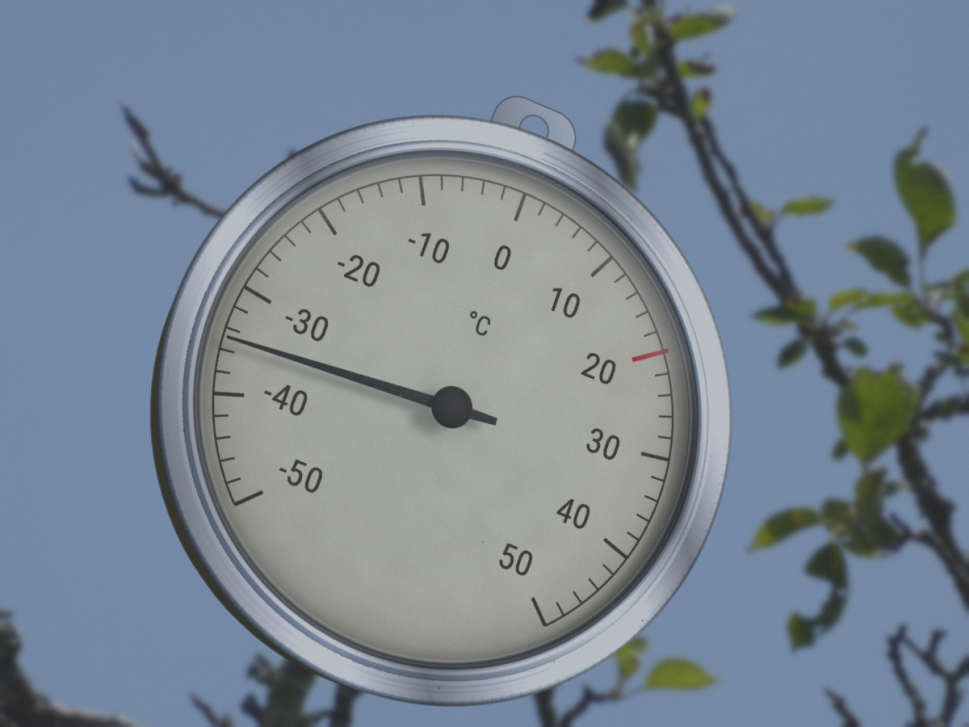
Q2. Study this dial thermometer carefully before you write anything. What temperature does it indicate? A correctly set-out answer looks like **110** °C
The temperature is **-35** °C
